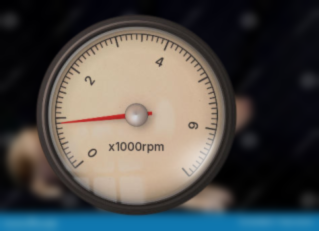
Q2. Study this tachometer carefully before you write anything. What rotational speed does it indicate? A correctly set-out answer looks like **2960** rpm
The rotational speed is **900** rpm
